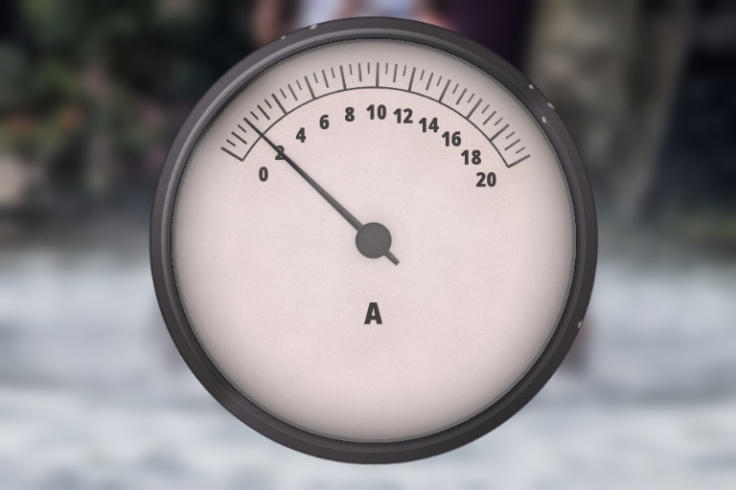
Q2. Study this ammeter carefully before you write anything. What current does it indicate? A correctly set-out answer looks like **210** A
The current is **2** A
